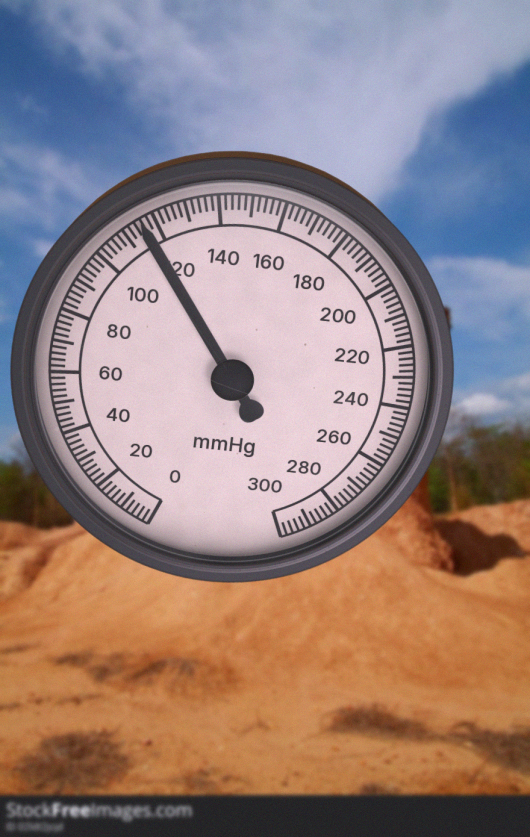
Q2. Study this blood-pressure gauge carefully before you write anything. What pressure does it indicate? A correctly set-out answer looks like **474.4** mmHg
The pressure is **116** mmHg
